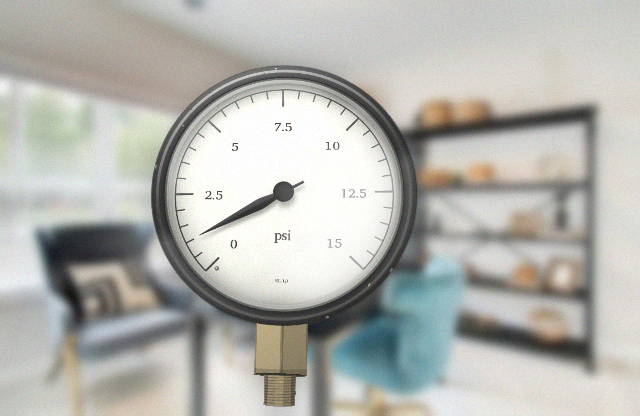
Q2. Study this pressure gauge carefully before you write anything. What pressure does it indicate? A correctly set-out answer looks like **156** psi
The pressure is **1** psi
